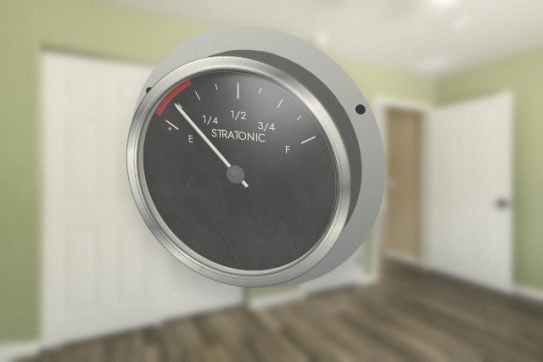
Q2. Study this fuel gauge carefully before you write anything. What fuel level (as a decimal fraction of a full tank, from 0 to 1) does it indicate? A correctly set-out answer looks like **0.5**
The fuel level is **0.125**
